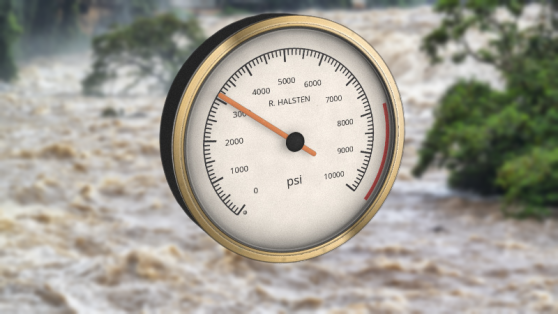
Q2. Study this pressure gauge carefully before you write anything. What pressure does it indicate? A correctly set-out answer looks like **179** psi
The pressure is **3100** psi
